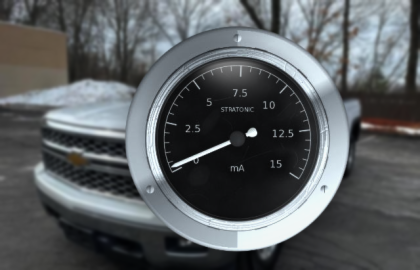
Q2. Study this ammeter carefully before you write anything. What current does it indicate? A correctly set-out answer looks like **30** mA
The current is **0.25** mA
